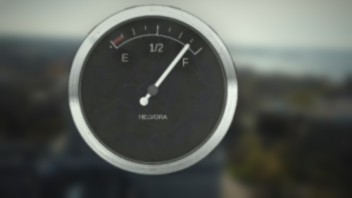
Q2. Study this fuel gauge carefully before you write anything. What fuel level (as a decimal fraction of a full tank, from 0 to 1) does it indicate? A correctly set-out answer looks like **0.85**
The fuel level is **0.875**
